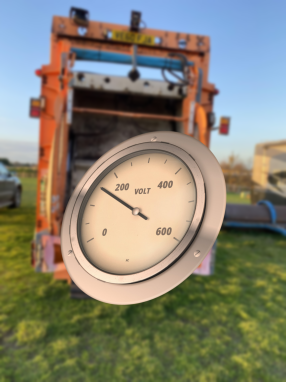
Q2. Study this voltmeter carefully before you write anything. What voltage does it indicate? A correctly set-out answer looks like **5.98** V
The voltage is **150** V
